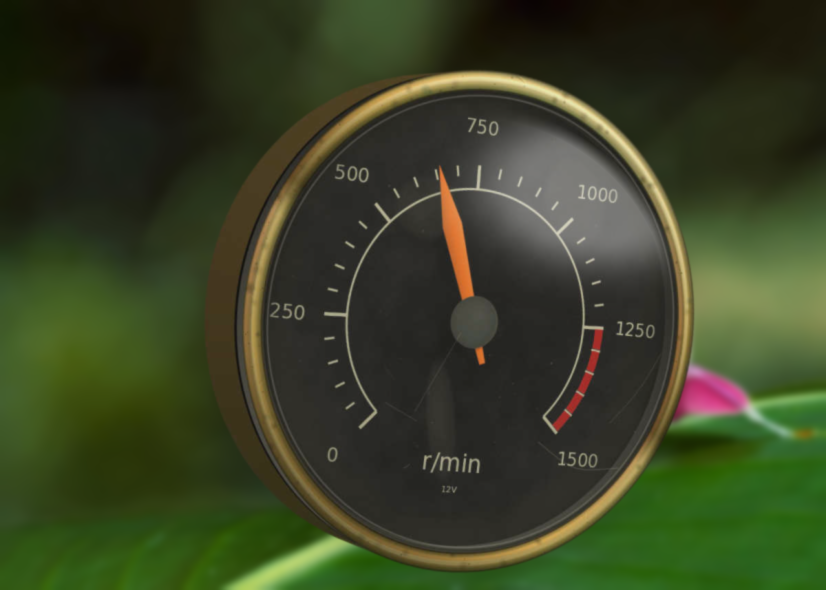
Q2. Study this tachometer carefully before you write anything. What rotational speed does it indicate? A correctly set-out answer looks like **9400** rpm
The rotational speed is **650** rpm
